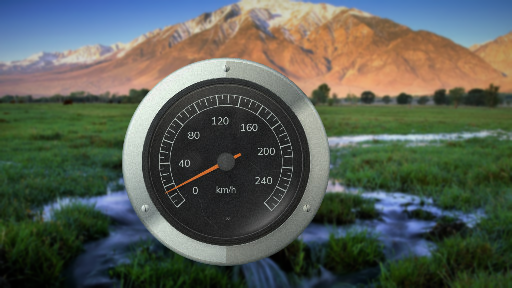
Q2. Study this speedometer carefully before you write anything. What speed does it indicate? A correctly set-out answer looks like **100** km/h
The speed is **15** km/h
